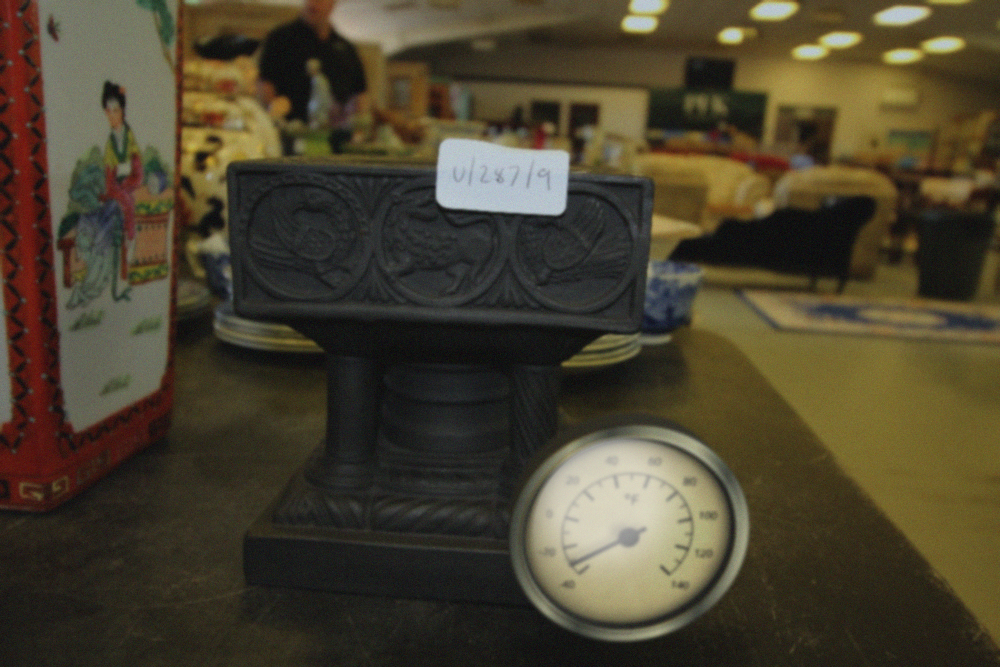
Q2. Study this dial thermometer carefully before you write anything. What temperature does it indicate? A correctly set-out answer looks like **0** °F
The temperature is **-30** °F
